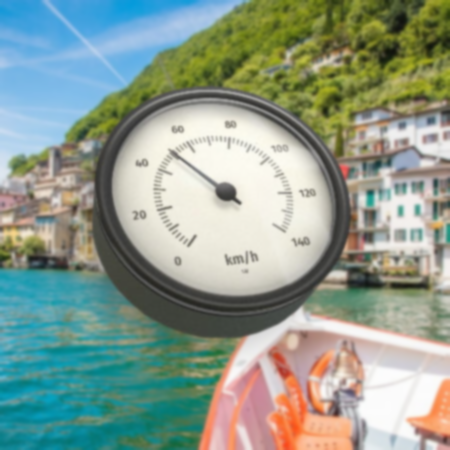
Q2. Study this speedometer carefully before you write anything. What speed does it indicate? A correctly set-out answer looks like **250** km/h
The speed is **50** km/h
